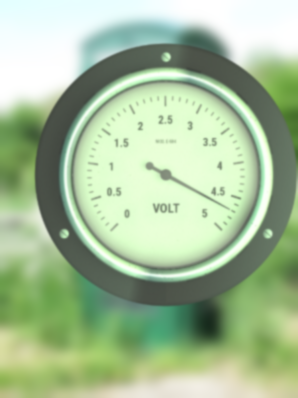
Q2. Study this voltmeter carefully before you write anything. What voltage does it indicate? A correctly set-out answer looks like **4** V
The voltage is **4.7** V
